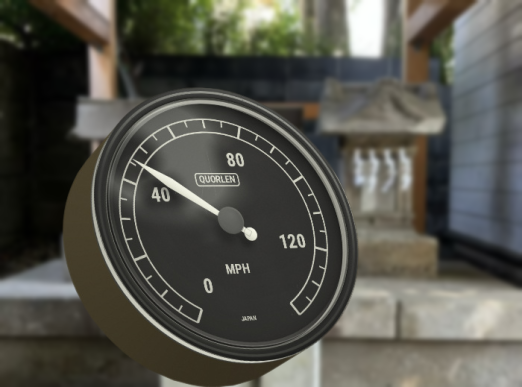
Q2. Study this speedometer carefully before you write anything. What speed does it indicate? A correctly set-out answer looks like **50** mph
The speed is **45** mph
